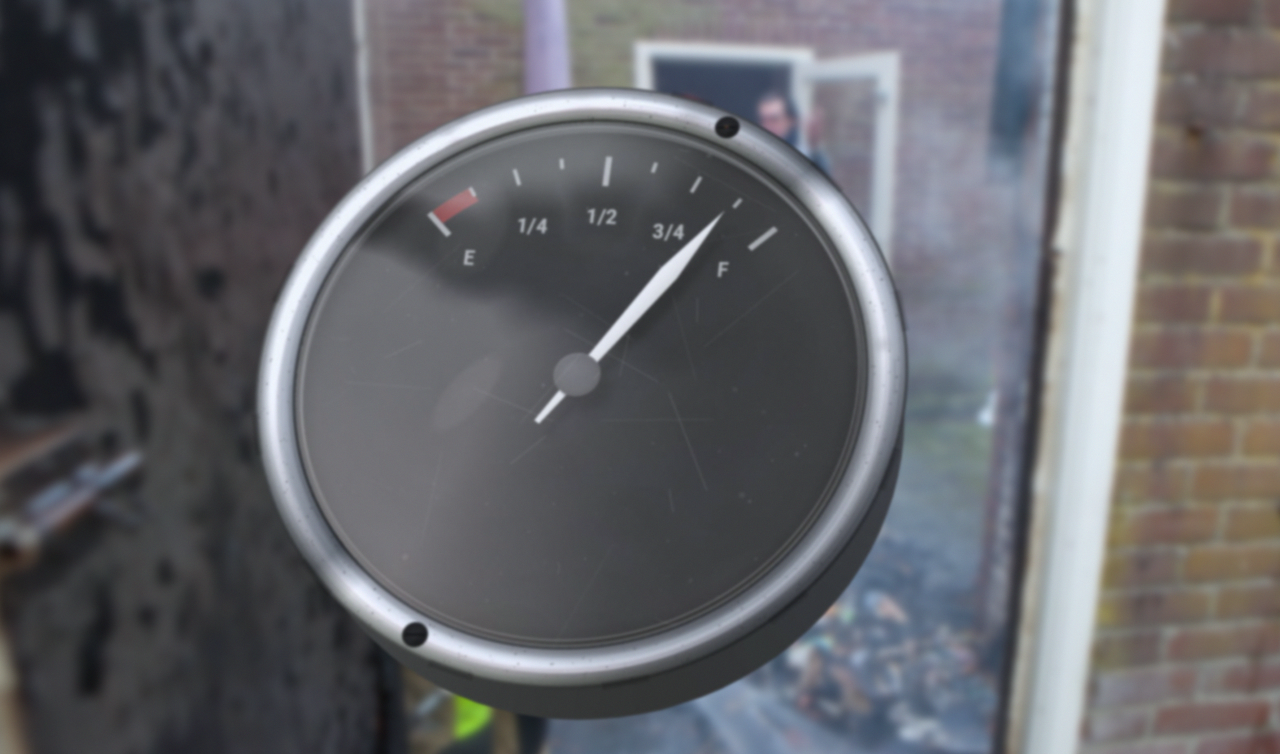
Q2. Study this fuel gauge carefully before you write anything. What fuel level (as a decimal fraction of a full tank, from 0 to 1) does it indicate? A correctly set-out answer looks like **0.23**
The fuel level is **0.875**
